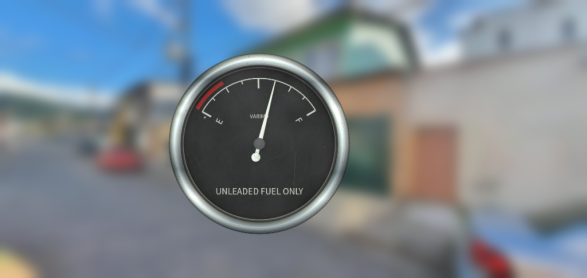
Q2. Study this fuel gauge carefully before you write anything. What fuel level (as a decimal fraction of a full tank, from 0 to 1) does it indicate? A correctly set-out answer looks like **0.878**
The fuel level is **0.625**
